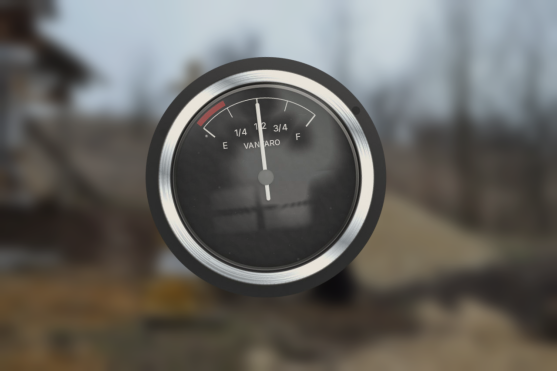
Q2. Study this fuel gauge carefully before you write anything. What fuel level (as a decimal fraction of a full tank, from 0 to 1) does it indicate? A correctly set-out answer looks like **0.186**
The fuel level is **0.5**
